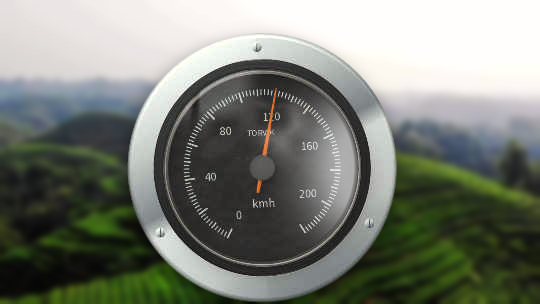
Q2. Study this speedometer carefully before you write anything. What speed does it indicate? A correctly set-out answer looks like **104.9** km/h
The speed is **120** km/h
